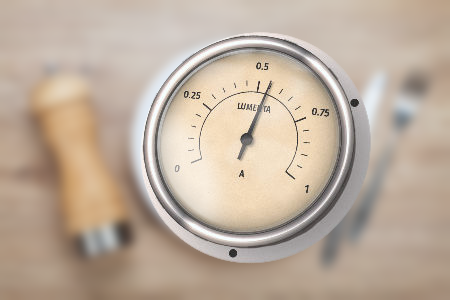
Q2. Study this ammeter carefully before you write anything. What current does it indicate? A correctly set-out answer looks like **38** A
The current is **0.55** A
